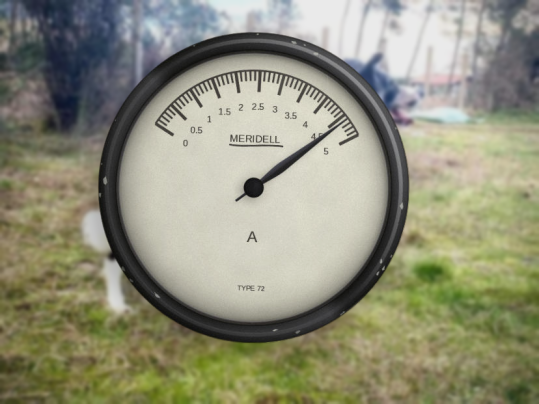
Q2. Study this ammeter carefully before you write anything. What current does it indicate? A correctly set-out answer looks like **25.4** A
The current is **4.6** A
